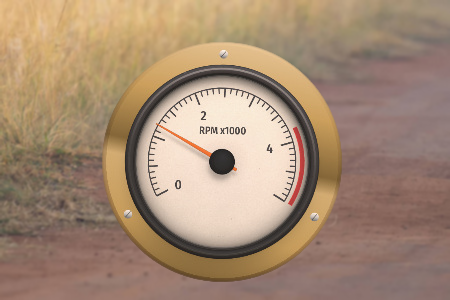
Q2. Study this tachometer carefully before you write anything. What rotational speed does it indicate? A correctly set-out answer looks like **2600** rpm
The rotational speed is **1200** rpm
